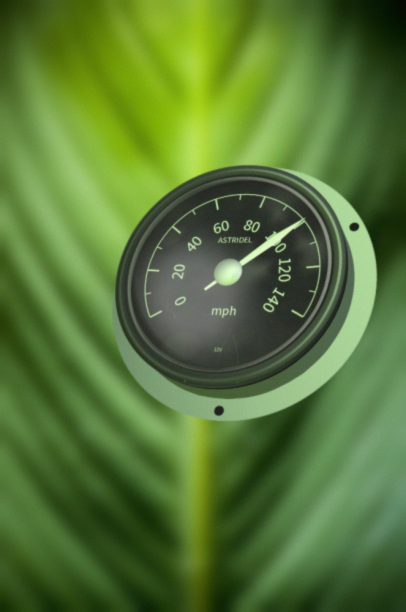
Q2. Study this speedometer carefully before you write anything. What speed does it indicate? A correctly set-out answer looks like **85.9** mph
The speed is **100** mph
